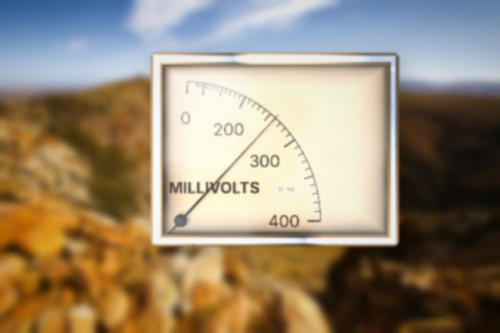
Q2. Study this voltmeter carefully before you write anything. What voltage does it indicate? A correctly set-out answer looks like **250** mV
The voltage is **260** mV
